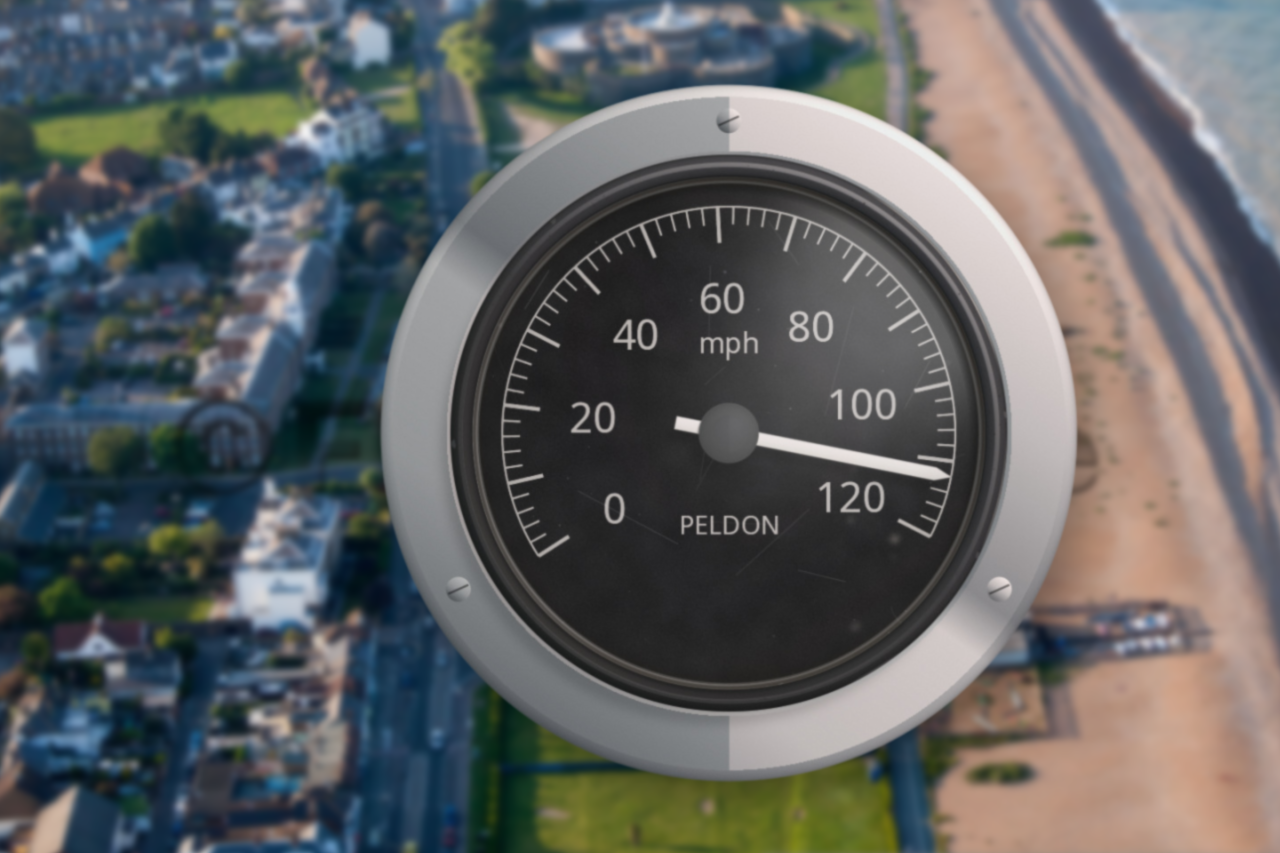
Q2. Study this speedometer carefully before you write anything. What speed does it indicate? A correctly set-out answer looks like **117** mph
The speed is **112** mph
